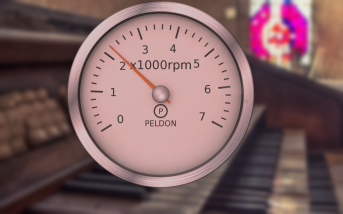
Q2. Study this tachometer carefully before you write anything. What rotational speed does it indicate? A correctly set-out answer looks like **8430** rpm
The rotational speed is **2200** rpm
